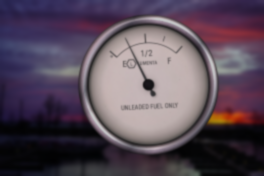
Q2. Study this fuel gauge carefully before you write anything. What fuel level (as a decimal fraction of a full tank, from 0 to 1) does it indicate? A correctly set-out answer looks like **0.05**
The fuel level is **0.25**
